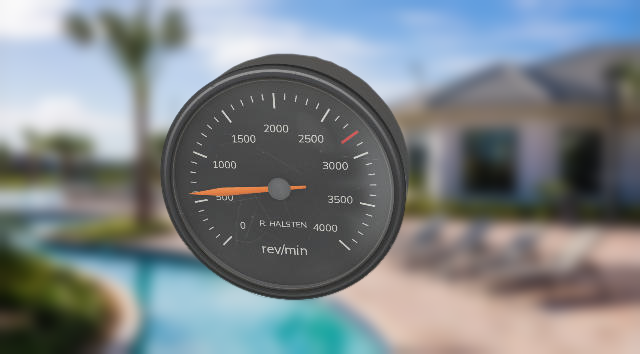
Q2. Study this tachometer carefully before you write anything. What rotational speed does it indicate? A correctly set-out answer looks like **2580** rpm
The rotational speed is **600** rpm
